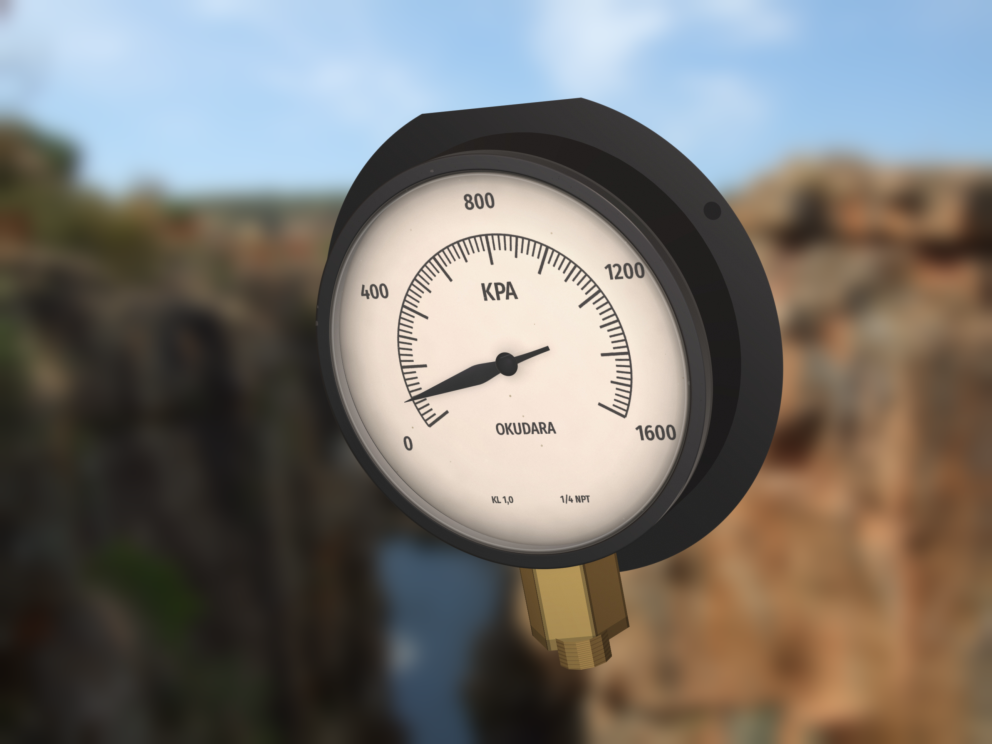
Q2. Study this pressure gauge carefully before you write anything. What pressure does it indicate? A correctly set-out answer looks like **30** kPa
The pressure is **100** kPa
